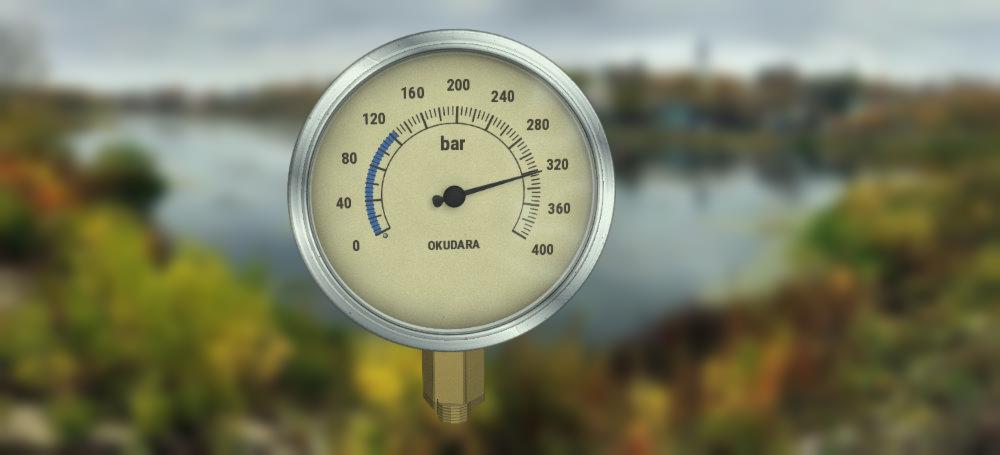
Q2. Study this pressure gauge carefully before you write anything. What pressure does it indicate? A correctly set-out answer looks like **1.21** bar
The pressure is **320** bar
